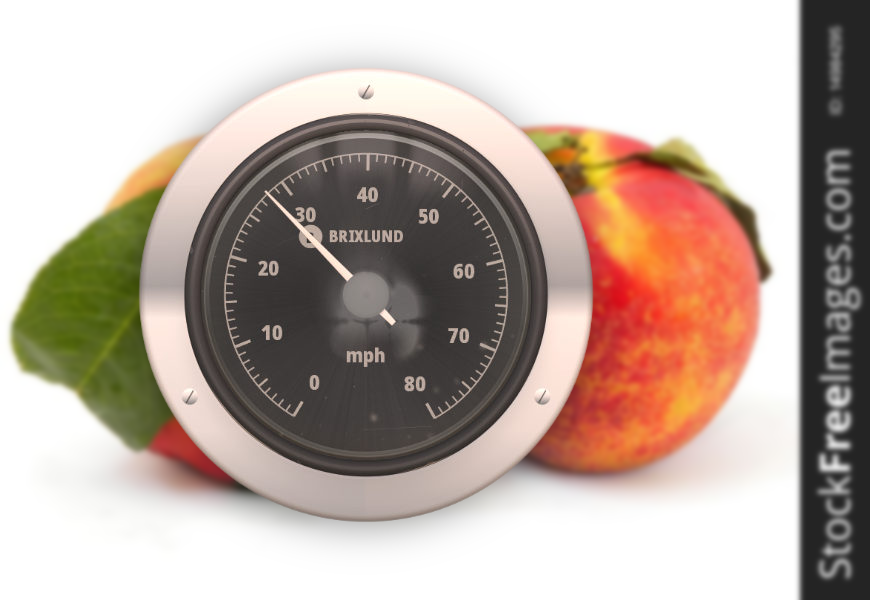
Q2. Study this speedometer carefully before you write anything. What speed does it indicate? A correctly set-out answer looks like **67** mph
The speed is **28** mph
